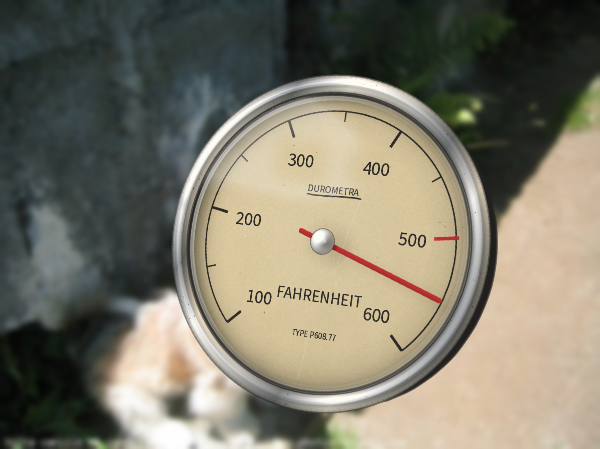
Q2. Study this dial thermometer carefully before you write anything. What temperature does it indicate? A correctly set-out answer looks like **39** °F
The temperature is **550** °F
